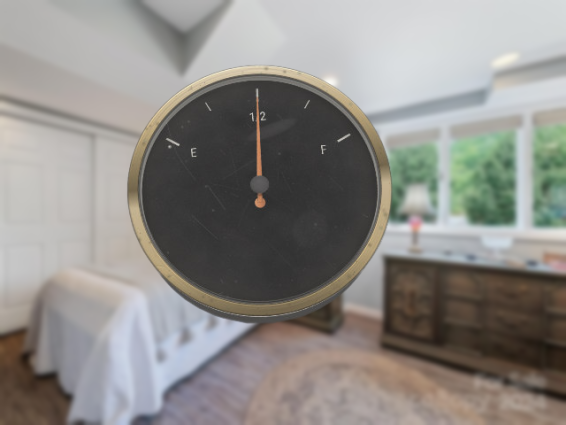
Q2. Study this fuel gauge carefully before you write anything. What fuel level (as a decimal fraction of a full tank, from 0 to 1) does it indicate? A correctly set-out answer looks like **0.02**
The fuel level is **0.5**
